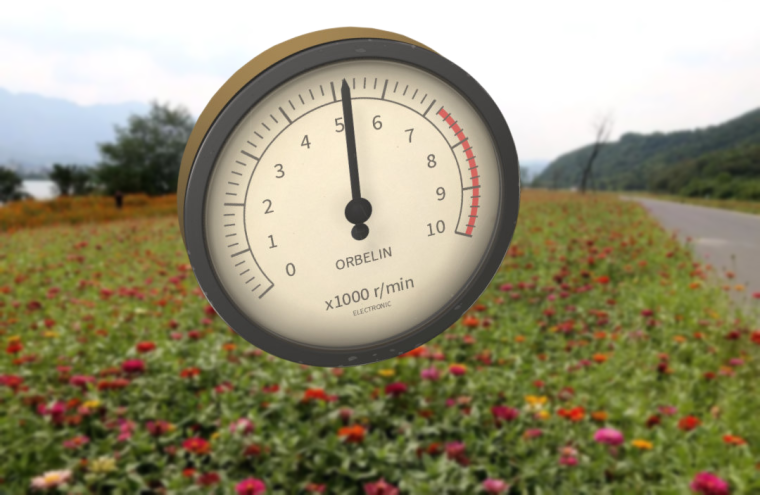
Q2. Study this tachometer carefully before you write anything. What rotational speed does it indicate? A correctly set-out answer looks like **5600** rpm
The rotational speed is **5200** rpm
